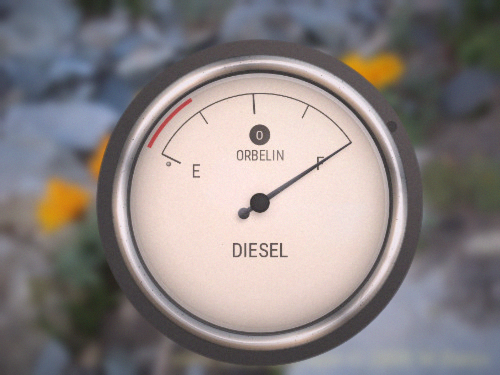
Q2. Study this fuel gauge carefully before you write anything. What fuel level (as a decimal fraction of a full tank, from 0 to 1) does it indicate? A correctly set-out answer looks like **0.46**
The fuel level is **1**
